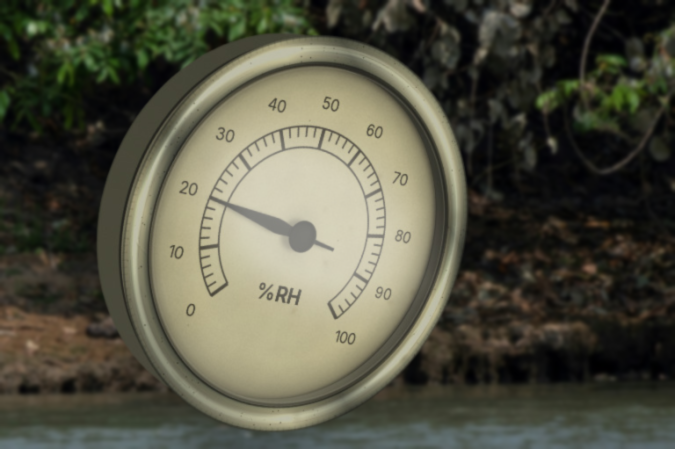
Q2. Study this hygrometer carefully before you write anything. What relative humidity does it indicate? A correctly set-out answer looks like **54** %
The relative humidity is **20** %
